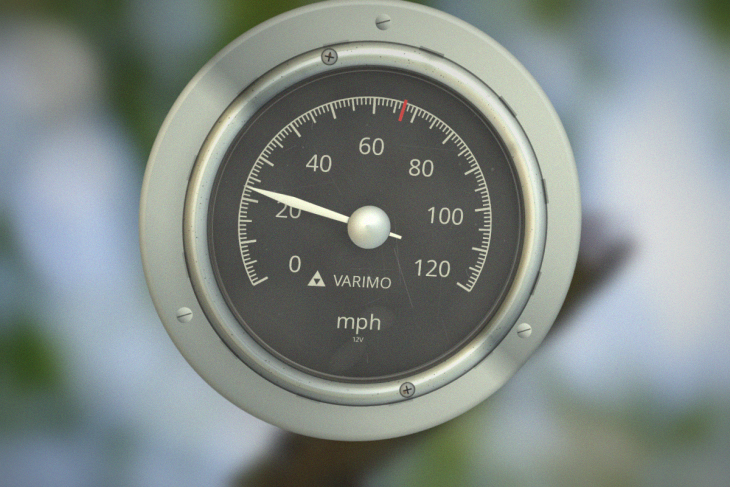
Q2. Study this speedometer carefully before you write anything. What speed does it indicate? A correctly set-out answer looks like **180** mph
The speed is **23** mph
